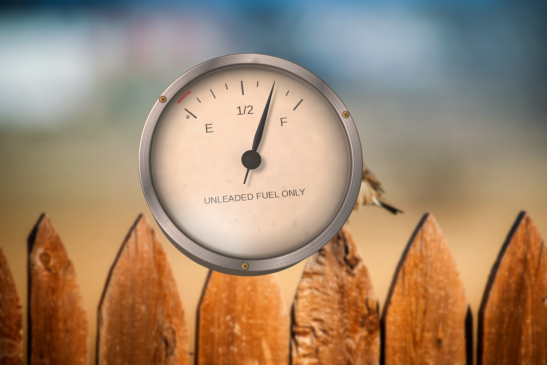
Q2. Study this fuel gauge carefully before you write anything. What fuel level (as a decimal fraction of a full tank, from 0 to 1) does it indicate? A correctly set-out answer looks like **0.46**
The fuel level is **0.75**
